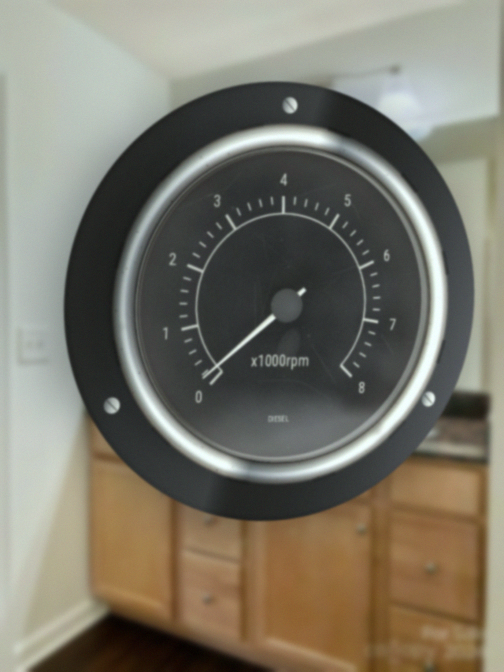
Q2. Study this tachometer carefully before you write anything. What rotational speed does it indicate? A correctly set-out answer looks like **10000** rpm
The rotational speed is **200** rpm
